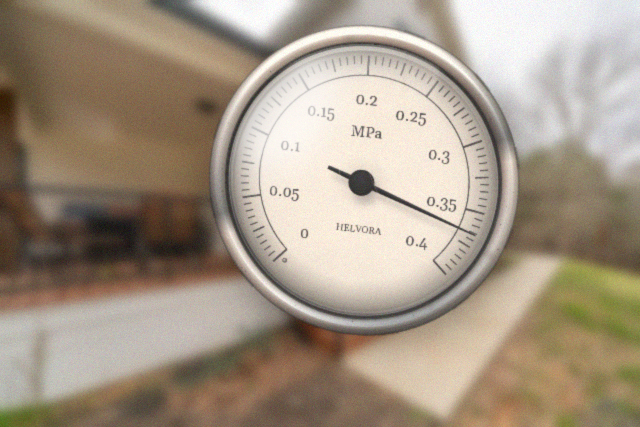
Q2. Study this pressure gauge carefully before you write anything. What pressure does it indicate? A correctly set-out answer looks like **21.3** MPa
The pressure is **0.365** MPa
